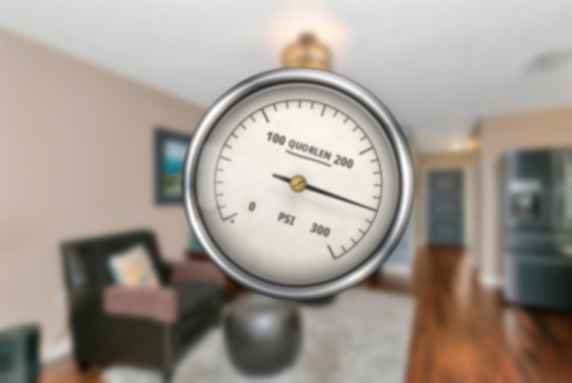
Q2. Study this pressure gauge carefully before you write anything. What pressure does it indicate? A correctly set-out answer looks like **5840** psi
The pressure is **250** psi
